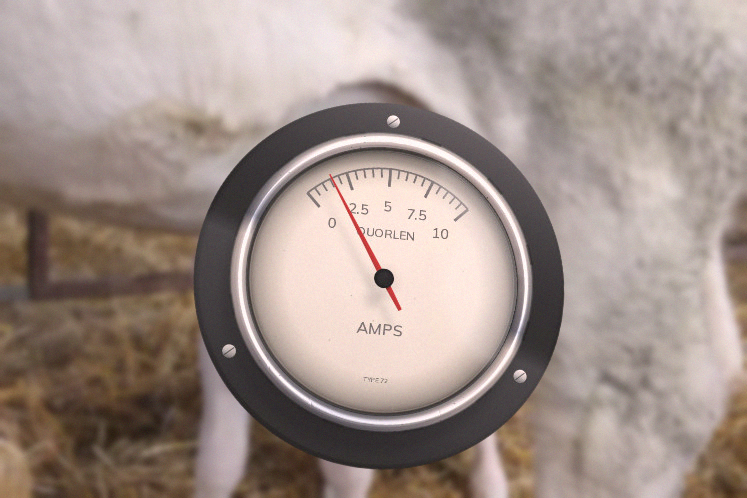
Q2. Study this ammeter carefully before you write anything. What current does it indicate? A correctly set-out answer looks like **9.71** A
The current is **1.5** A
